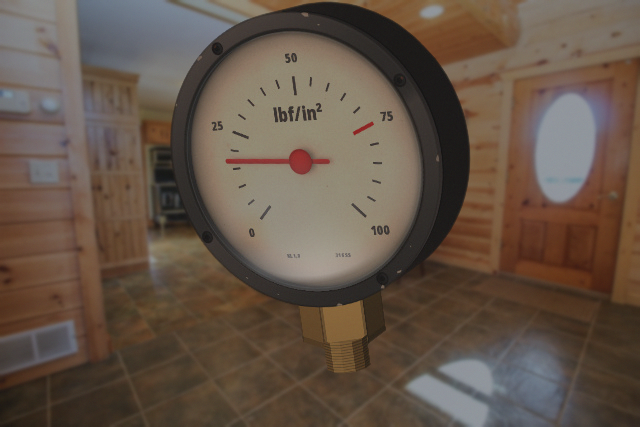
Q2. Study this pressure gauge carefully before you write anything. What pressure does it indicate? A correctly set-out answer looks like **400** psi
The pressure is **17.5** psi
